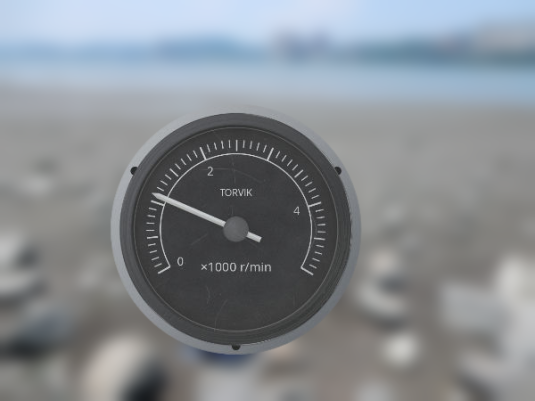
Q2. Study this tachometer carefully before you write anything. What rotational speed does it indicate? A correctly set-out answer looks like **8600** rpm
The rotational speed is **1100** rpm
